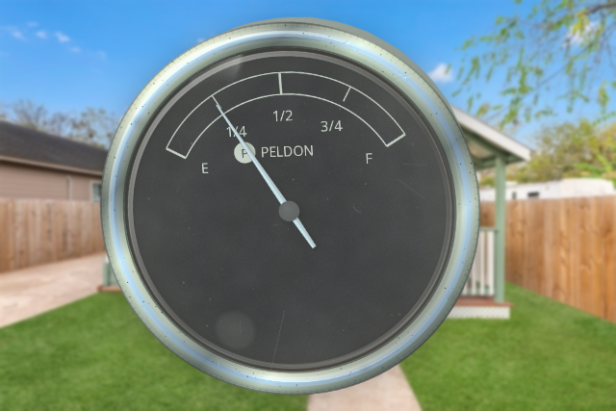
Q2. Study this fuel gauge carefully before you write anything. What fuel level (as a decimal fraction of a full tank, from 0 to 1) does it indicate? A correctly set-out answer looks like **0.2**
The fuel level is **0.25**
